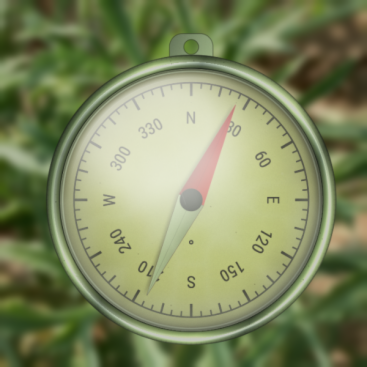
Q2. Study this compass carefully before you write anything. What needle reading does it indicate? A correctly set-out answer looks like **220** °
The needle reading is **25** °
